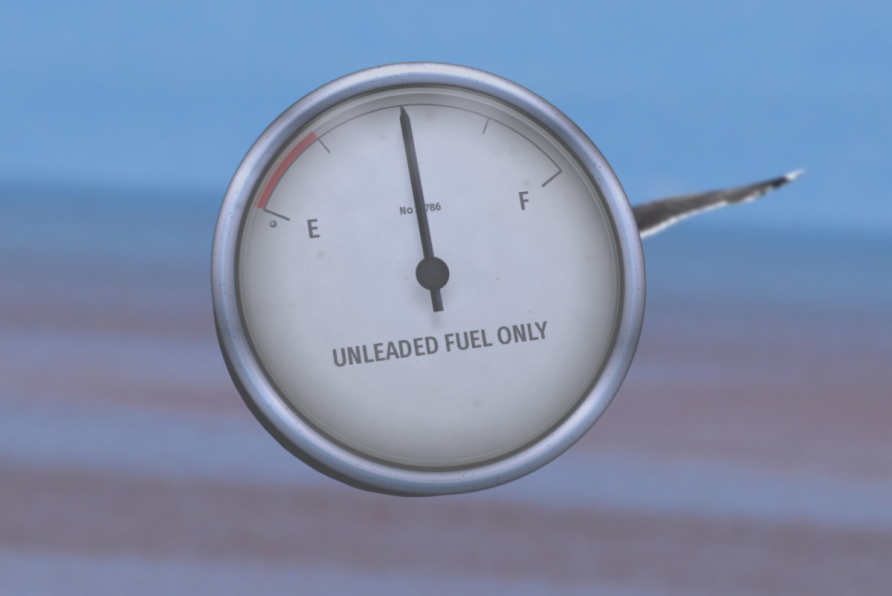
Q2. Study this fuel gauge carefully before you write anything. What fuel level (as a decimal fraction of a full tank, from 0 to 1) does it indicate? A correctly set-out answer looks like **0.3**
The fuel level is **0.5**
